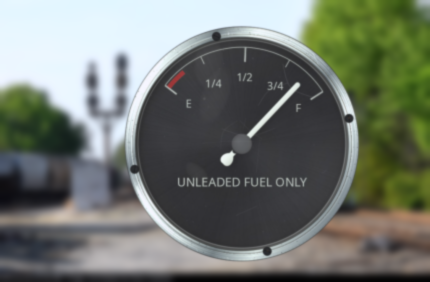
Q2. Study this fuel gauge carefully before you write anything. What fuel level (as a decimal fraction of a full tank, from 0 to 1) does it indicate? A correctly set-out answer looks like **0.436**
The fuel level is **0.875**
